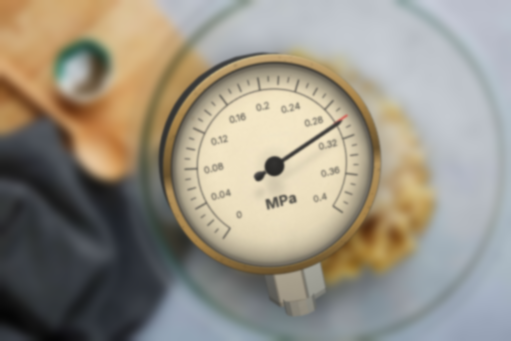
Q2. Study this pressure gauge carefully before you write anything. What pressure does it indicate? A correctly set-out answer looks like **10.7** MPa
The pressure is **0.3** MPa
